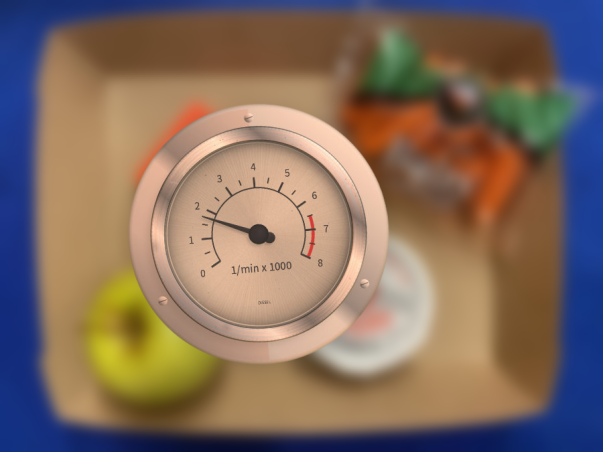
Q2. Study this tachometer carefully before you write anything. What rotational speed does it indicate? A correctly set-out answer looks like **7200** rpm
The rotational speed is **1750** rpm
